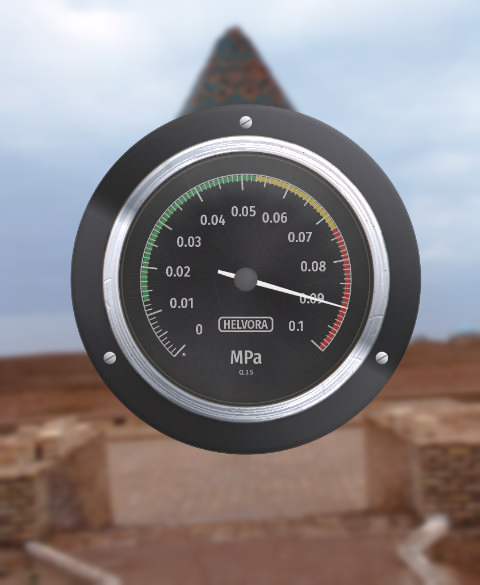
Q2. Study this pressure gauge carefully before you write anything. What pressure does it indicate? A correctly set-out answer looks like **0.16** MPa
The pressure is **0.09** MPa
